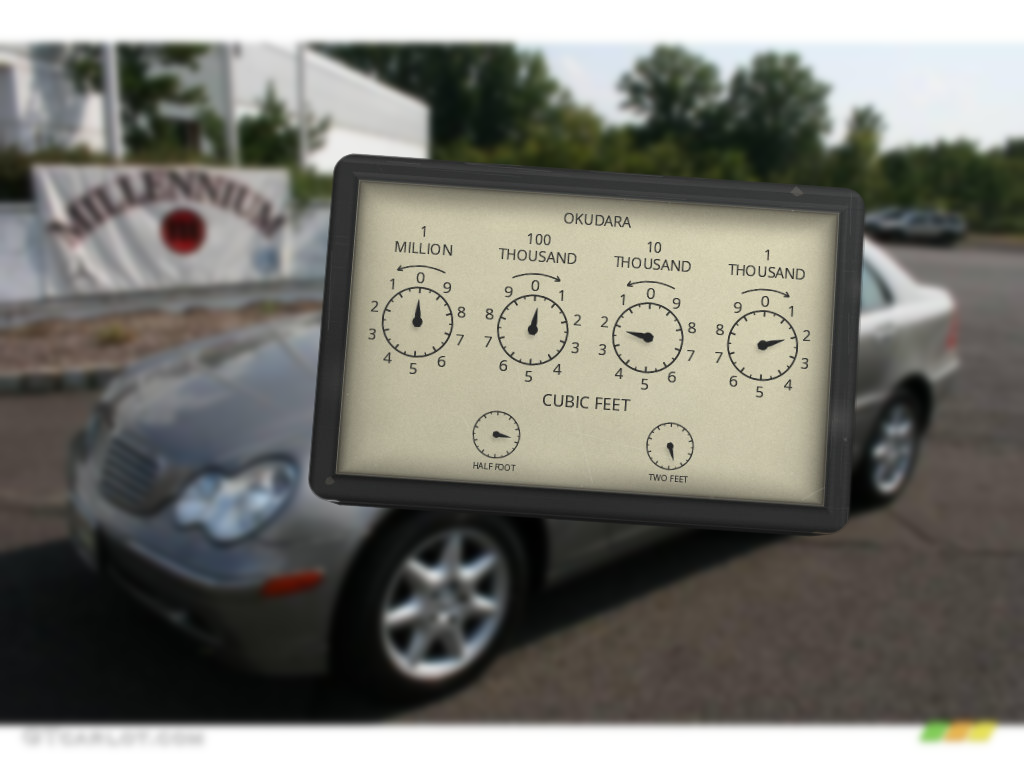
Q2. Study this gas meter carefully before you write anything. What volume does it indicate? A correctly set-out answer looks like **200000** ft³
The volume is **2200** ft³
